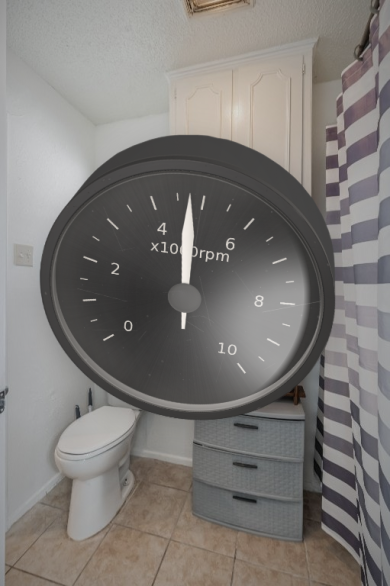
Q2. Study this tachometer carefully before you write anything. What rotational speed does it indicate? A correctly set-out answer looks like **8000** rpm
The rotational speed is **4750** rpm
